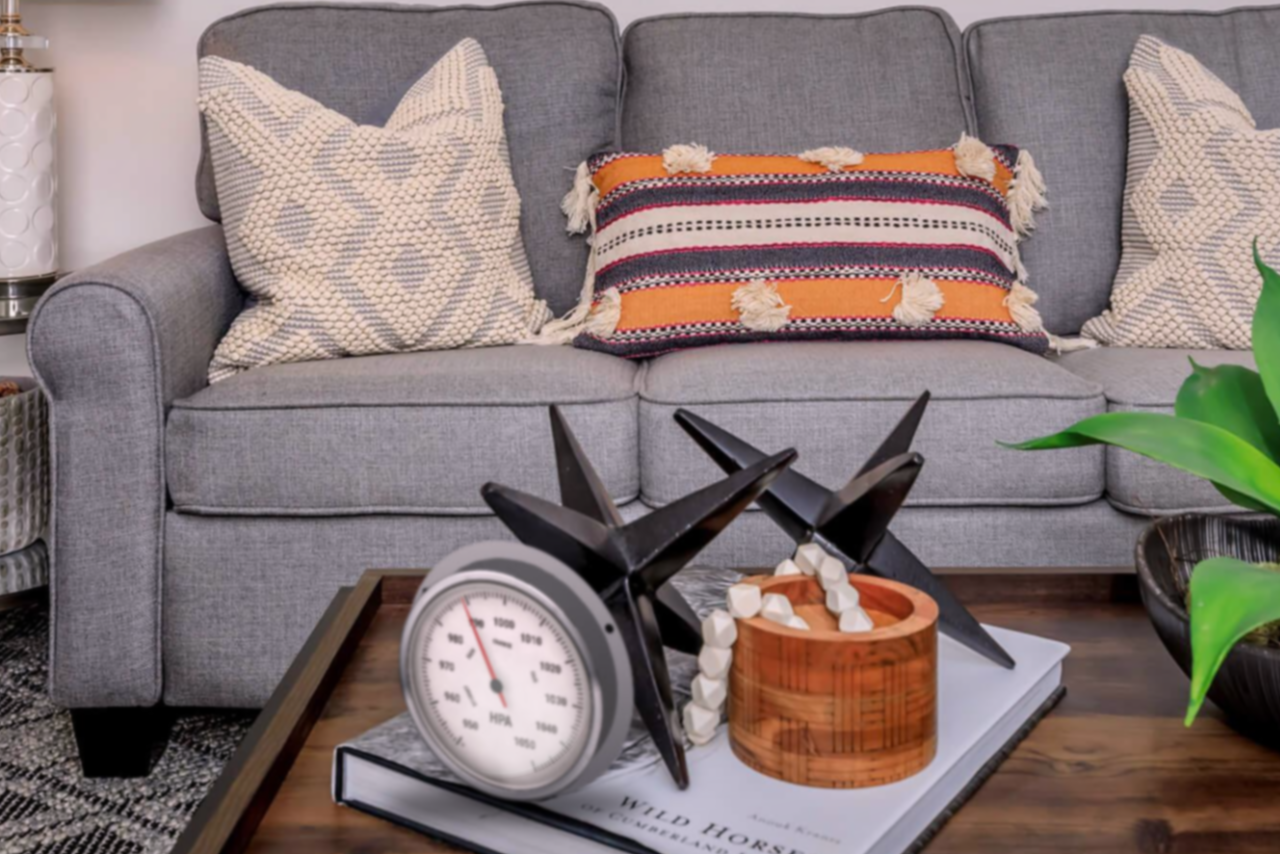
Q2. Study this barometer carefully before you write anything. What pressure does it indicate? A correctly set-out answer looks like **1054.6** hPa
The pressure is **990** hPa
